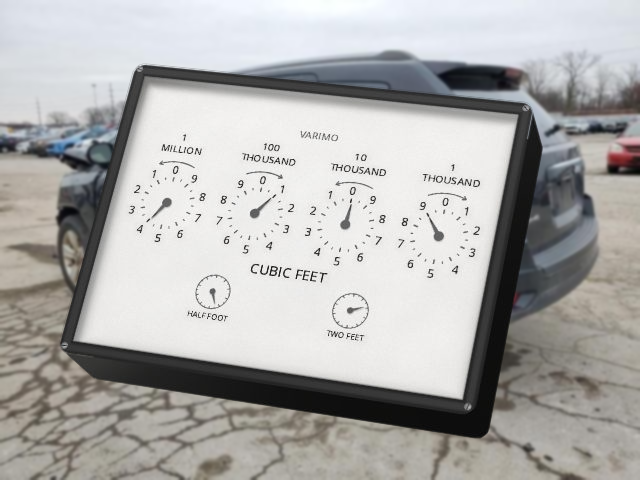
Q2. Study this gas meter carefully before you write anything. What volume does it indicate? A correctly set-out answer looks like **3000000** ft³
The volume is **409900** ft³
